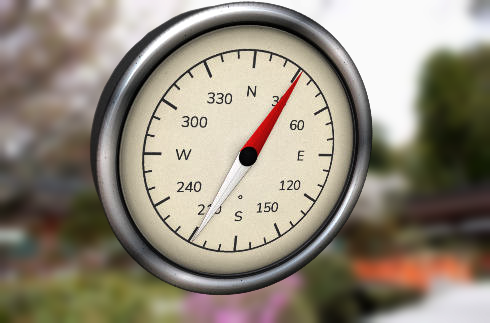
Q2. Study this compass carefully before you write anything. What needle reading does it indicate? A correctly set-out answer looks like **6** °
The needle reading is **30** °
